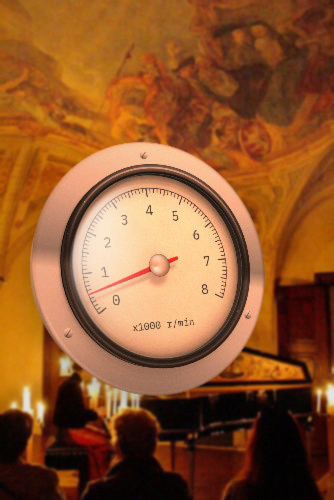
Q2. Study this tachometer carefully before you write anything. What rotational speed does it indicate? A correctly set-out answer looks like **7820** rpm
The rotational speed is **500** rpm
